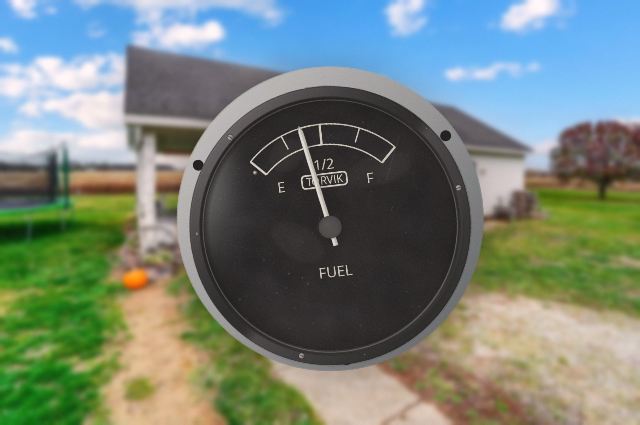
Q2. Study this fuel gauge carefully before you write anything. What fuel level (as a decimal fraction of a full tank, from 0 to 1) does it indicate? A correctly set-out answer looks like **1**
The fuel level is **0.375**
